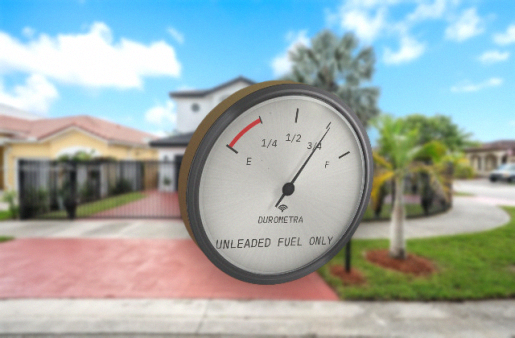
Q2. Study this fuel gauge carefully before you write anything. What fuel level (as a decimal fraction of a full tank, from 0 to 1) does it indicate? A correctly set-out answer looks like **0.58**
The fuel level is **0.75**
